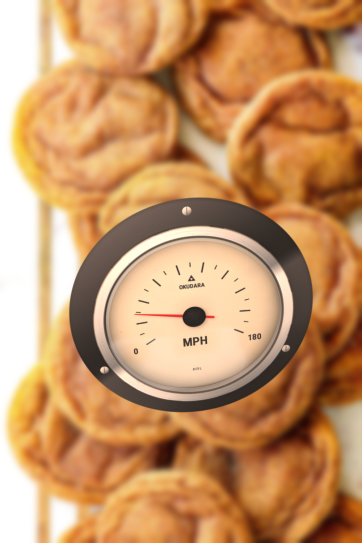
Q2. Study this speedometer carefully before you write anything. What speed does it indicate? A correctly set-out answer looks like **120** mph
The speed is **30** mph
